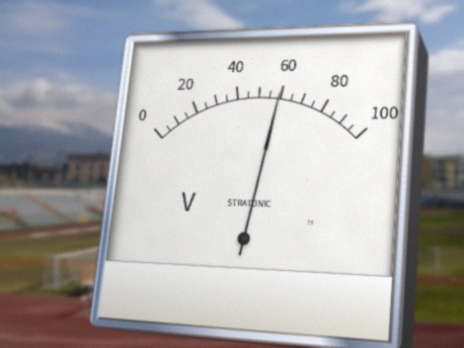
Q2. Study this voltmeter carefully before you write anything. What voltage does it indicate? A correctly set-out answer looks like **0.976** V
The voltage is **60** V
